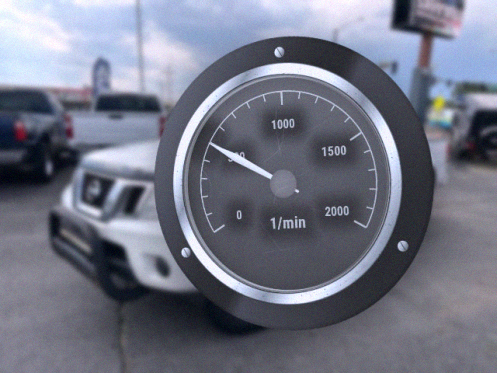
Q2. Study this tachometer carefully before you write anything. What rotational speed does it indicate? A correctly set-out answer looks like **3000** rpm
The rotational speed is **500** rpm
